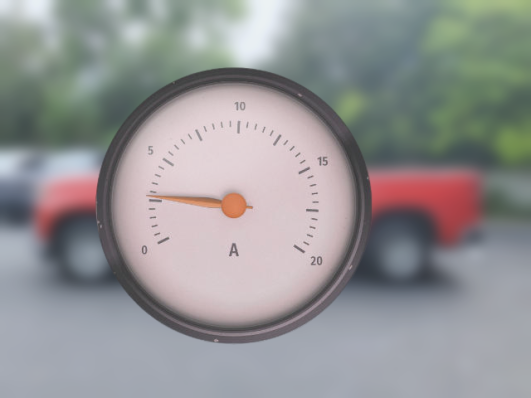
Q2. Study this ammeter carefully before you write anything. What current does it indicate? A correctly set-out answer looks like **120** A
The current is **2.75** A
